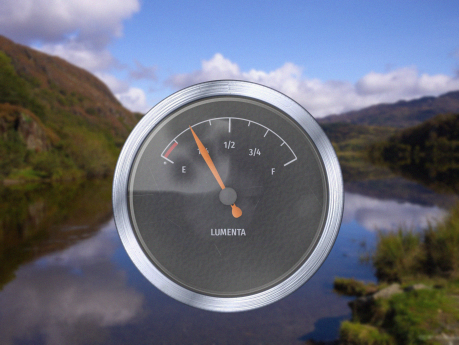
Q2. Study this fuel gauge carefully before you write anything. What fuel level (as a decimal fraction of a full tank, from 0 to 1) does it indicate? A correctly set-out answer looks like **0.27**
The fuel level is **0.25**
